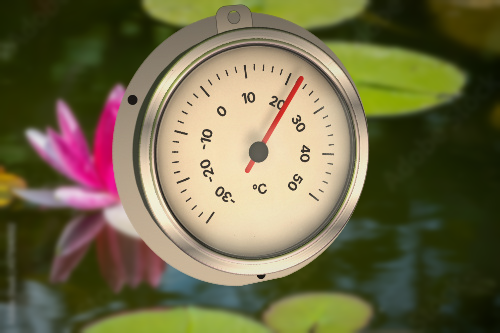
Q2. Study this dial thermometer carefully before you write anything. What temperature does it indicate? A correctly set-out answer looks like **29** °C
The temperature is **22** °C
